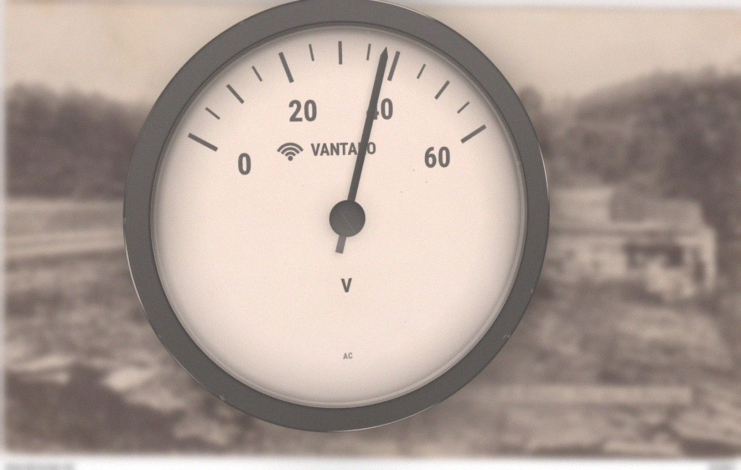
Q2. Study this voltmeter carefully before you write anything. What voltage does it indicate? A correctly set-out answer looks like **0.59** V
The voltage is **37.5** V
